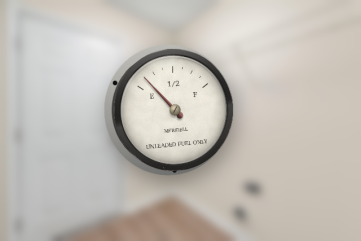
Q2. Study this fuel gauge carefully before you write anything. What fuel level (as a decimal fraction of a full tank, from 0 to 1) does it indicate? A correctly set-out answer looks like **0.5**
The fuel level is **0.125**
